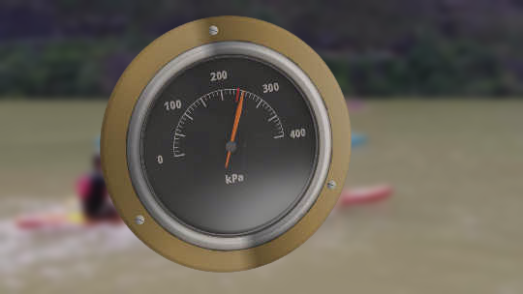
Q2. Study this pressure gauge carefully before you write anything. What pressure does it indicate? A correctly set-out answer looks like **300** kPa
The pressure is **250** kPa
